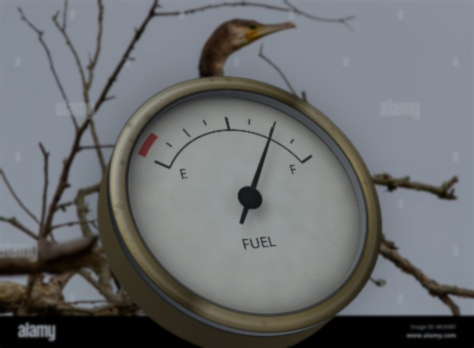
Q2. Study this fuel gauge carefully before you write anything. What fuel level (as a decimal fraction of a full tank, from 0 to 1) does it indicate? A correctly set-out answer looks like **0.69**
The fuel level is **0.75**
